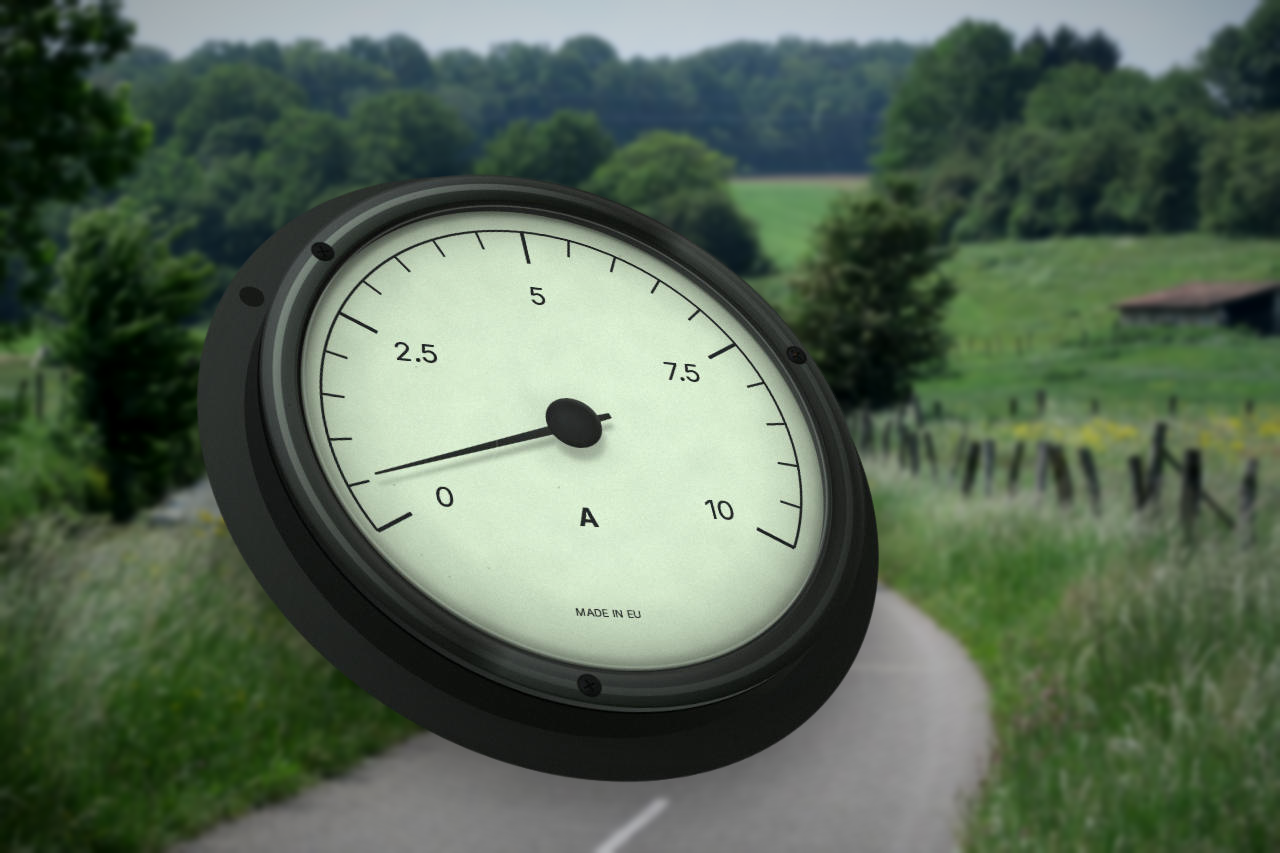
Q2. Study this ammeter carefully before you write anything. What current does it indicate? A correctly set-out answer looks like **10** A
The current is **0.5** A
